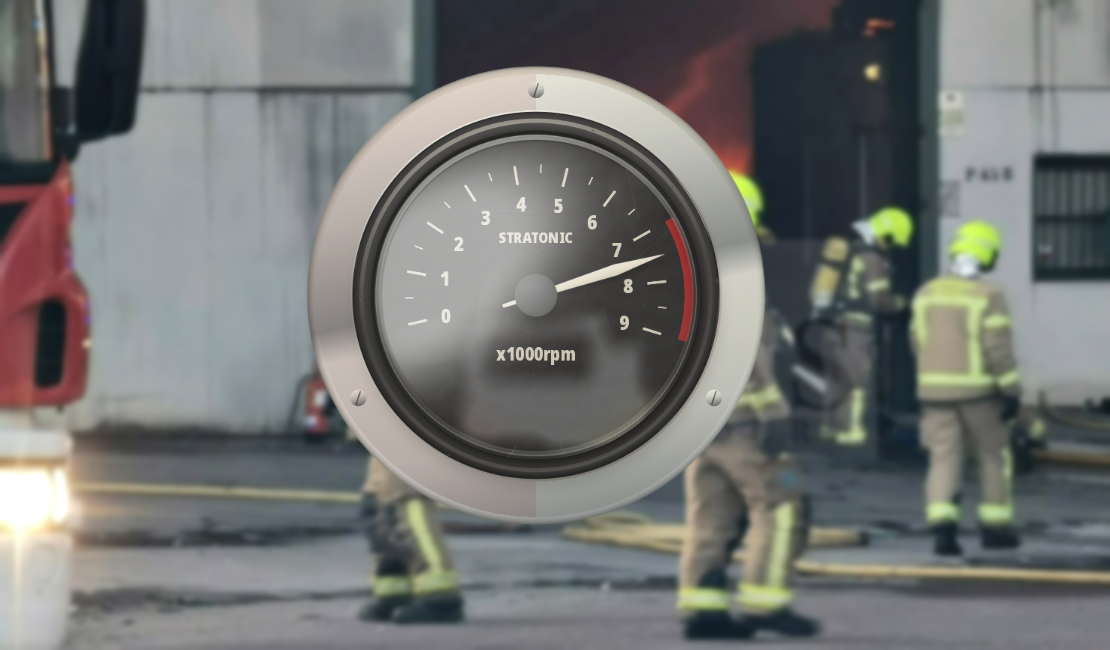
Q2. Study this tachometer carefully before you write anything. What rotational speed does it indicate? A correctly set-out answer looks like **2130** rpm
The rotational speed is **7500** rpm
